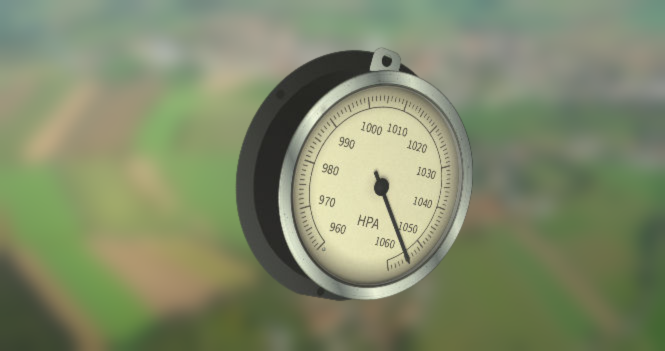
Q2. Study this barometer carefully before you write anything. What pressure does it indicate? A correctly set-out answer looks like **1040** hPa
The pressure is **1055** hPa
